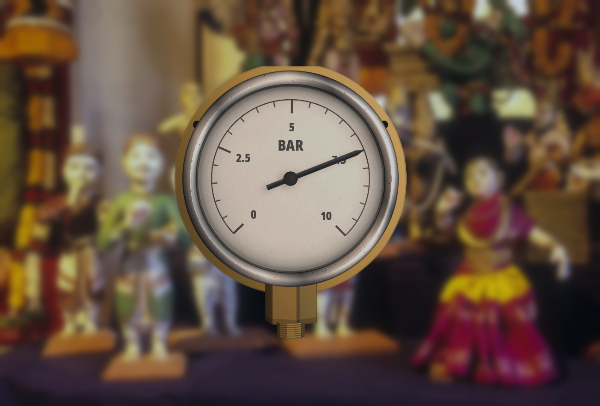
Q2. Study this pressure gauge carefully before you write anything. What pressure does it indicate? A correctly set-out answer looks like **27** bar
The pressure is **7.5** bar
